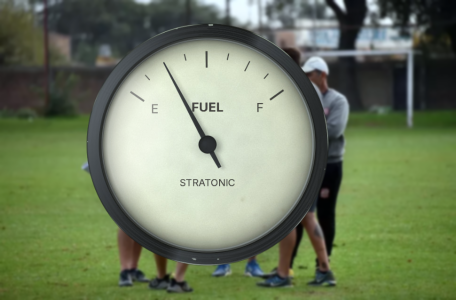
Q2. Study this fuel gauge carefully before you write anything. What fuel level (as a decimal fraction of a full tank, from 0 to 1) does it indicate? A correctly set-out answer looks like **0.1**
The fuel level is **0.25**
